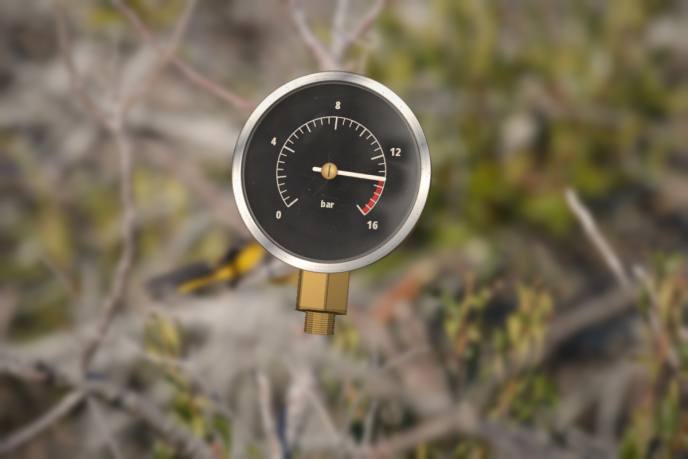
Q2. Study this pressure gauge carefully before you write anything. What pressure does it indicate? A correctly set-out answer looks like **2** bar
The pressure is **13.5** bar
